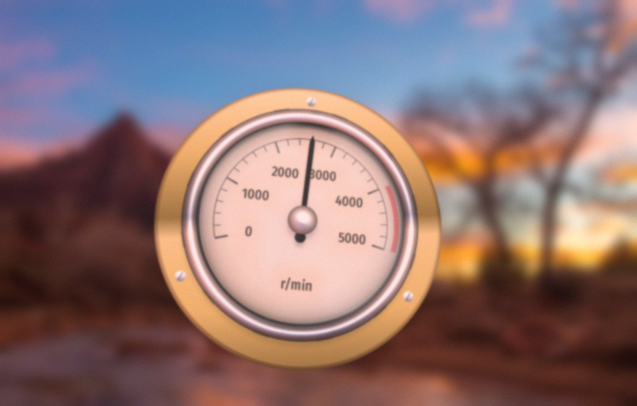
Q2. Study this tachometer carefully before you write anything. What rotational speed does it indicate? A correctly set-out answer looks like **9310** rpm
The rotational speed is **2600** rpm
